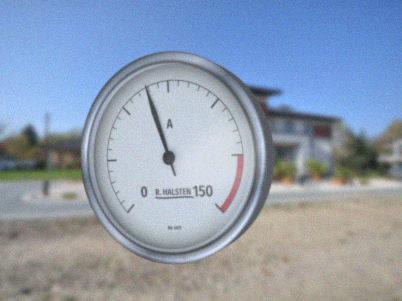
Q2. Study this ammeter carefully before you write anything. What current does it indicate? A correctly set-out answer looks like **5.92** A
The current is **65** A
